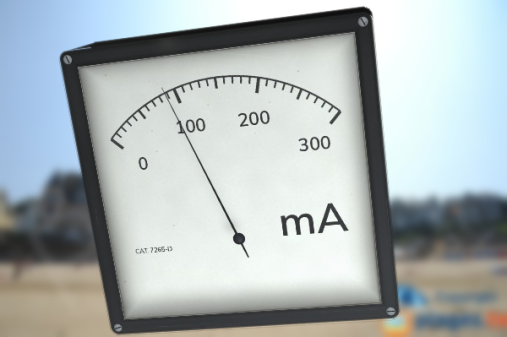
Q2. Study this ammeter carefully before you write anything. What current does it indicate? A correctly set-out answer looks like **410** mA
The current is **90** mA
